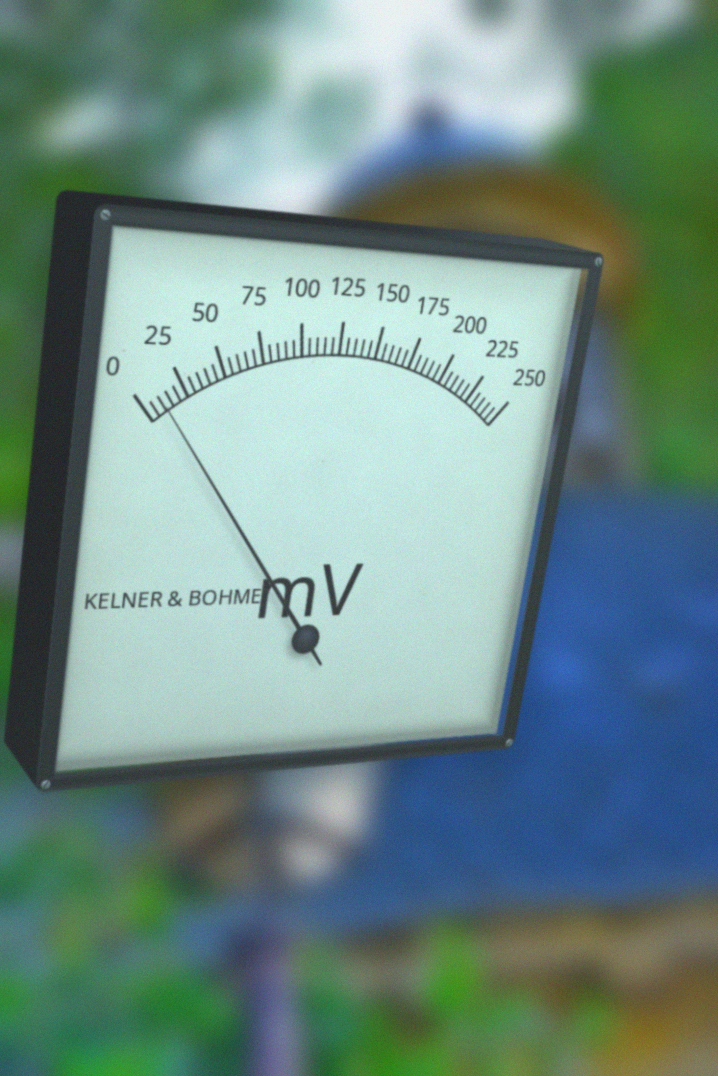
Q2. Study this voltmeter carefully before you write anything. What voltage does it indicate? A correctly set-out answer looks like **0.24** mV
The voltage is **10** mV
